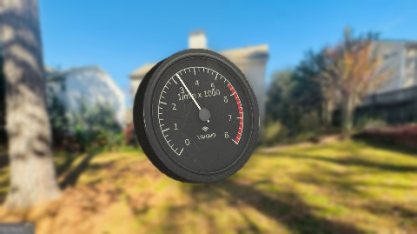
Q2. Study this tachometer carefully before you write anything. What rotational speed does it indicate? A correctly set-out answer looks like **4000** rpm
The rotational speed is **3200** rpm
